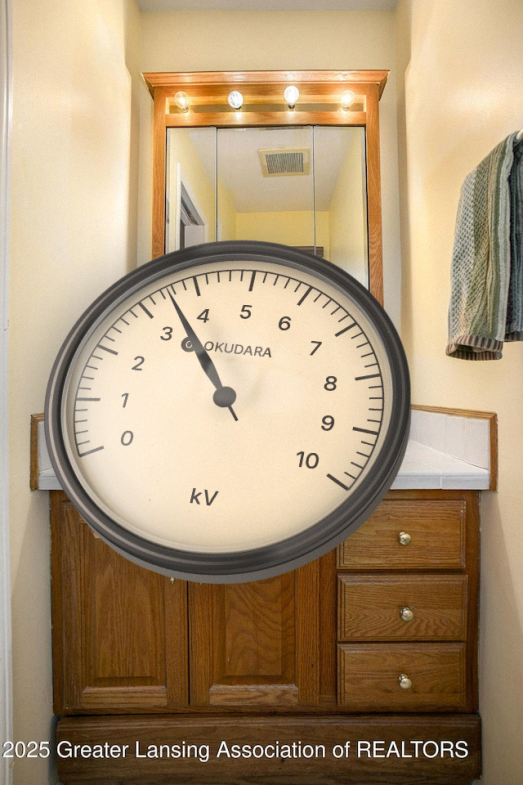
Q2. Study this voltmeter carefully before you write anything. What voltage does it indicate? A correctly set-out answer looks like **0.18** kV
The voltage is **3.5** kV
